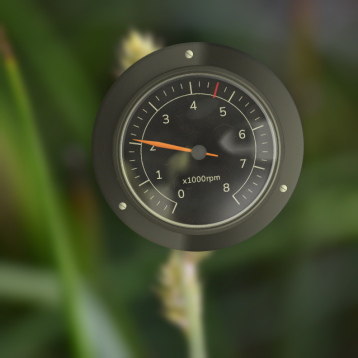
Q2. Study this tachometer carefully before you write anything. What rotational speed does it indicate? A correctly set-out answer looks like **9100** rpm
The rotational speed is **2100** rpm
